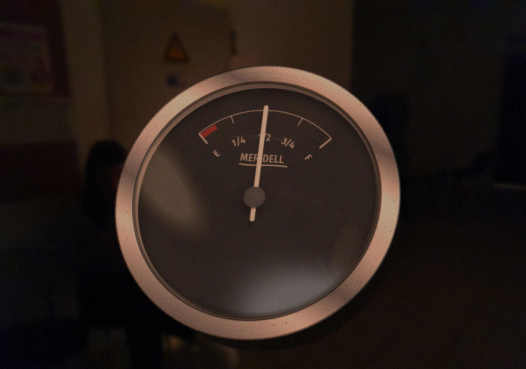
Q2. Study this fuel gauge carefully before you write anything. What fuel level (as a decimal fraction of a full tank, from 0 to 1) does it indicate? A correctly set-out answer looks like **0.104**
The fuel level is **0.5**
